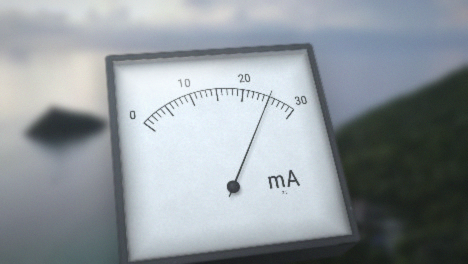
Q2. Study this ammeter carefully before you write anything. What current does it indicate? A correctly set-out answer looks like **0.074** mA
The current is **25** mA
